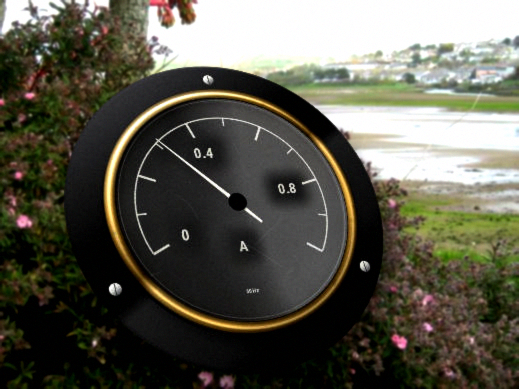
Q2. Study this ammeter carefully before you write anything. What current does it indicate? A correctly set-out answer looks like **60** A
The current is **0.3** A
